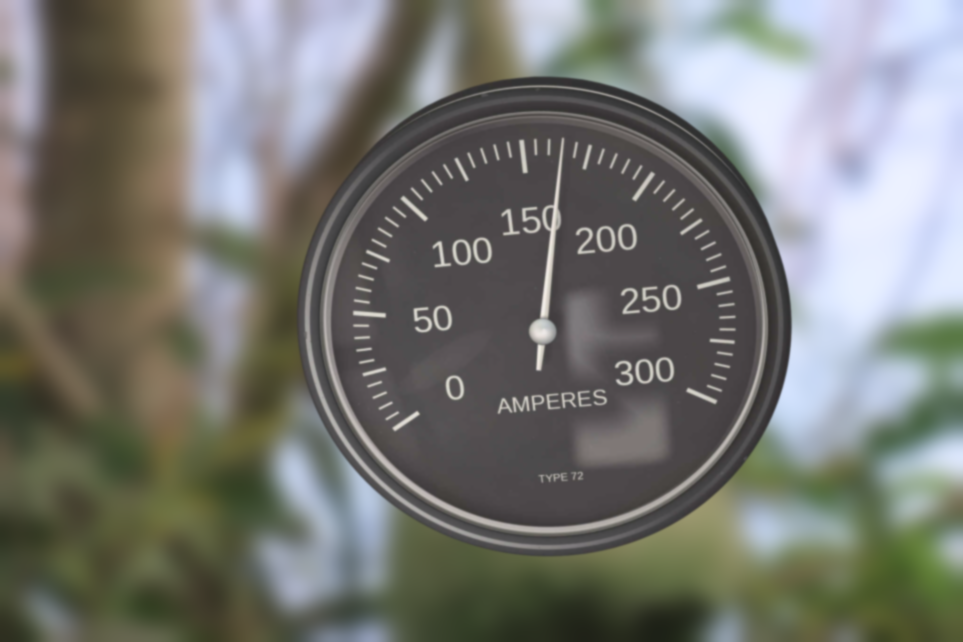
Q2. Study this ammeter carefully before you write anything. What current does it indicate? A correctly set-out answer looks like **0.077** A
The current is **165** A
